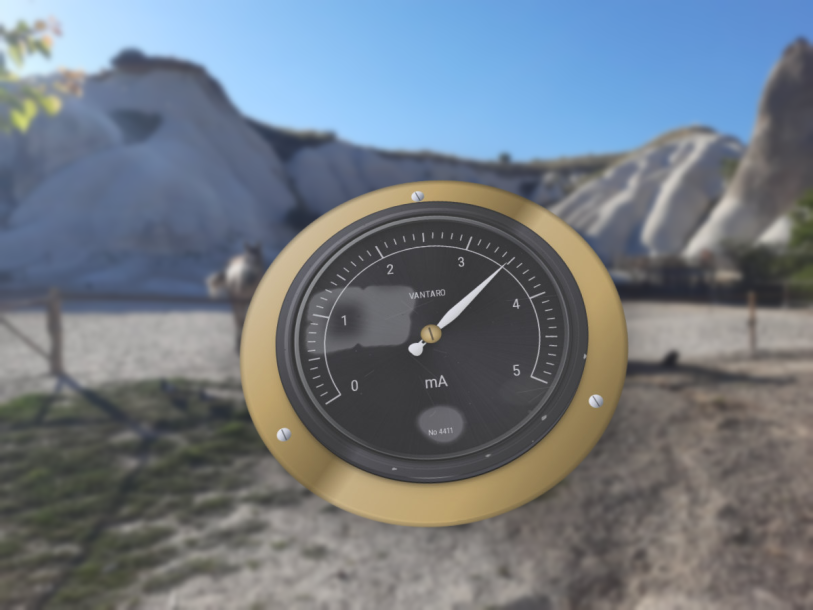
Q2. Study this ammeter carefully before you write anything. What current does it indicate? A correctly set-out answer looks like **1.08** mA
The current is **3.5** mA
